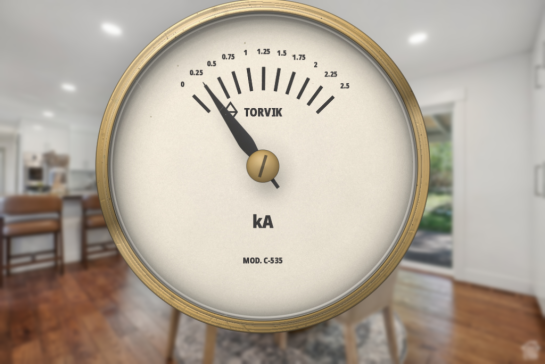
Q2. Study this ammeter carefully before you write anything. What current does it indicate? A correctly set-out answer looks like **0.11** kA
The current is **0.25** kA
